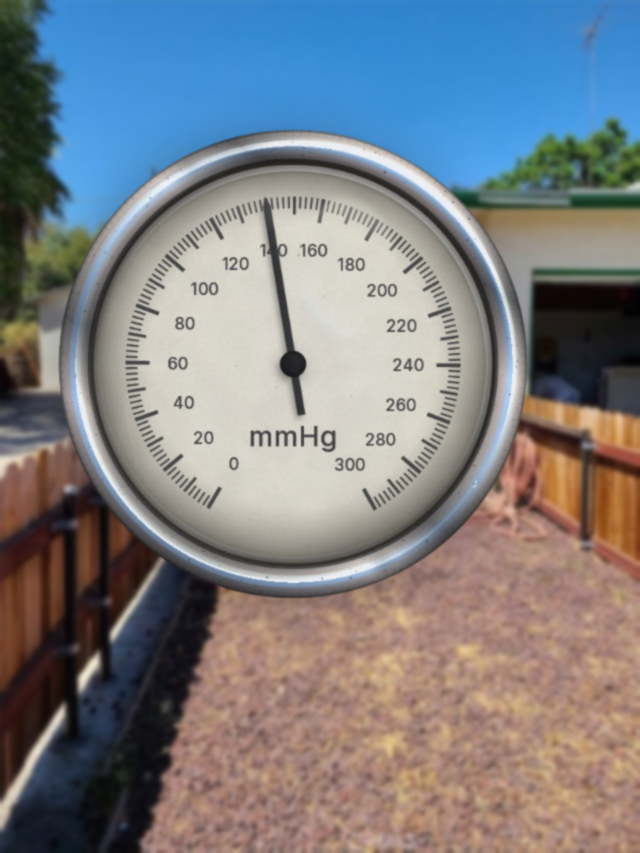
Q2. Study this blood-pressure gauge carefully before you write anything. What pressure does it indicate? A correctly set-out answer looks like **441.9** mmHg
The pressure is **140** mmHg
